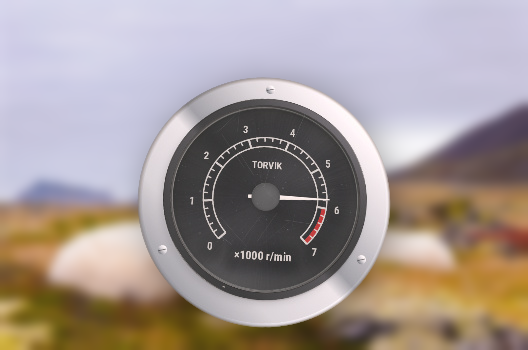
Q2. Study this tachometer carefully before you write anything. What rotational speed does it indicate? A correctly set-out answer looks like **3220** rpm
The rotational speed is **5800** rpm
